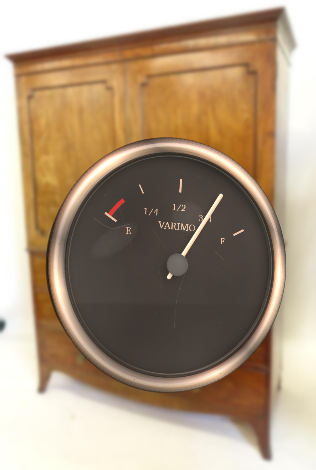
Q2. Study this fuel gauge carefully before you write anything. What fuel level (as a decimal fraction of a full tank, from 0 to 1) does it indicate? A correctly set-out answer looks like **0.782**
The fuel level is **0.75**
